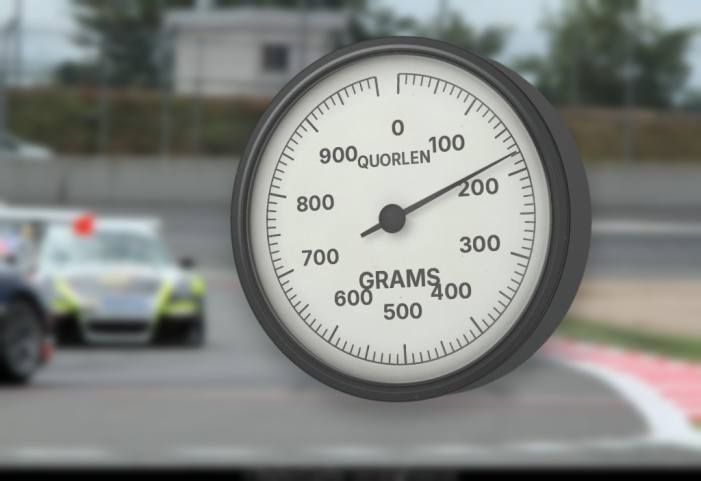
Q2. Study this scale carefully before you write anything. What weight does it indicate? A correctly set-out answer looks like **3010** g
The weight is **180** g
